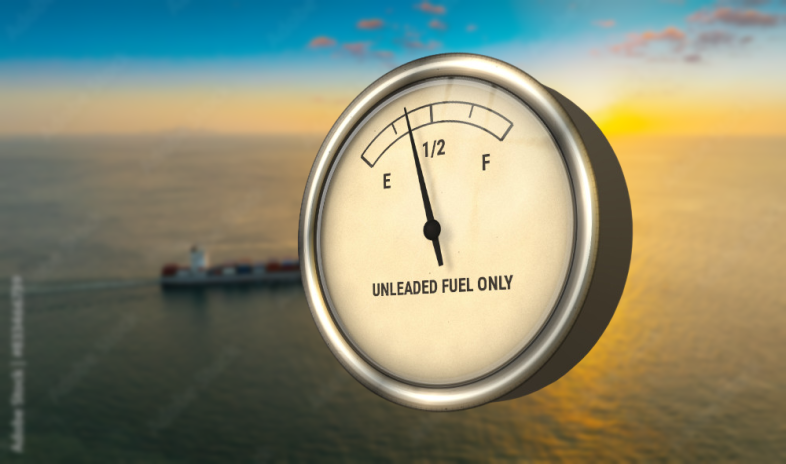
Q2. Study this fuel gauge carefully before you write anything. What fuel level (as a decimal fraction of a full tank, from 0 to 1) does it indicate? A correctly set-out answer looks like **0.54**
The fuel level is **0.375**
